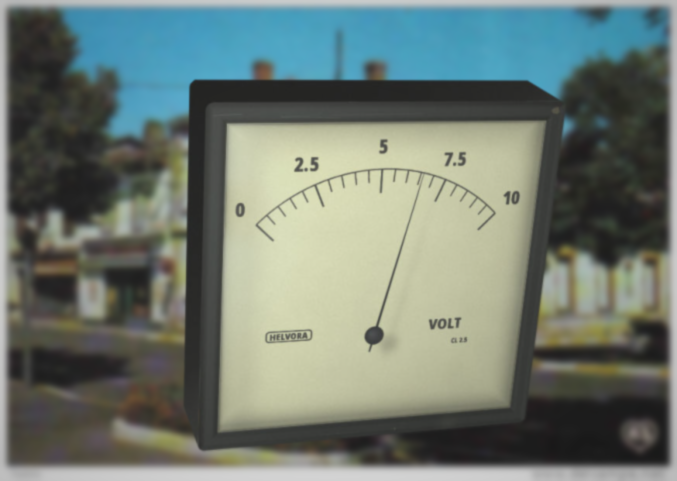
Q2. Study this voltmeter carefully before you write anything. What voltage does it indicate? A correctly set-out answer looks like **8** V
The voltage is **6.5** V
